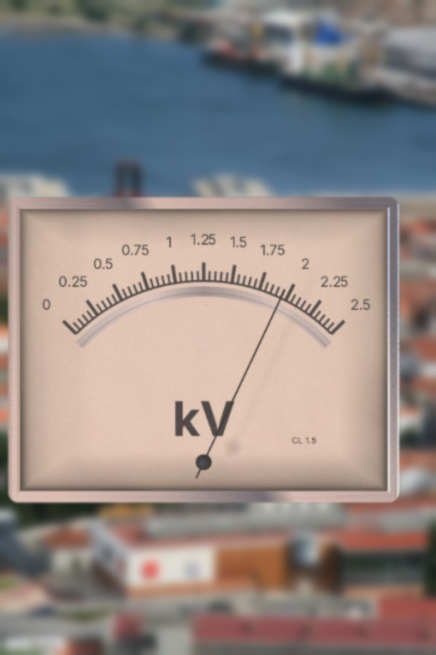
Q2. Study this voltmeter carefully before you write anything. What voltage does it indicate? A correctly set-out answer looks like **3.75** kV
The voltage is **1.95** kV
